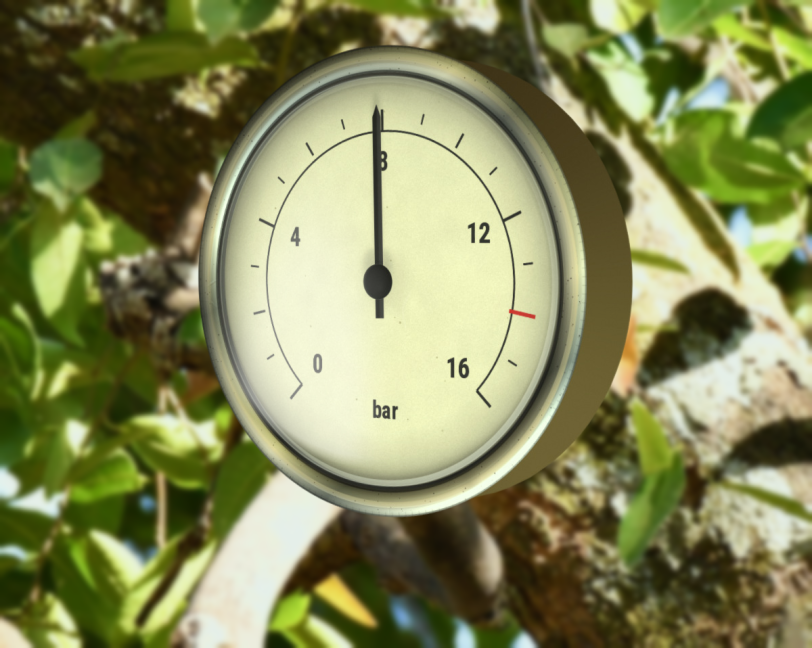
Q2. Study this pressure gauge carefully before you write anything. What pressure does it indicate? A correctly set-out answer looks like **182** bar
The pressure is **8** bar
